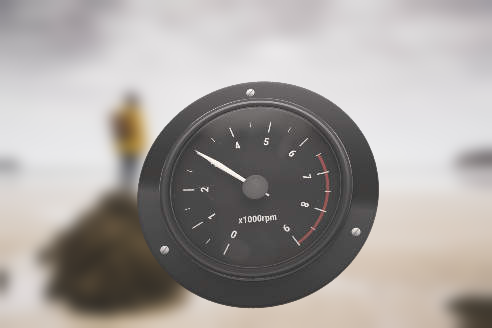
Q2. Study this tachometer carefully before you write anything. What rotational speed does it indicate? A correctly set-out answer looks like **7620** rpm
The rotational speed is **3000** rpm
